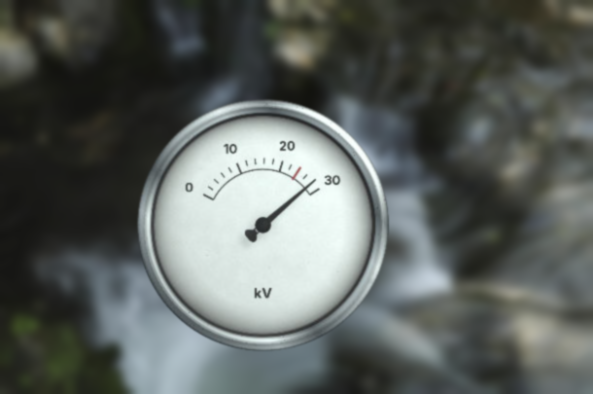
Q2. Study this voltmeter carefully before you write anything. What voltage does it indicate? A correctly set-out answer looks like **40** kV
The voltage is **28** kV
